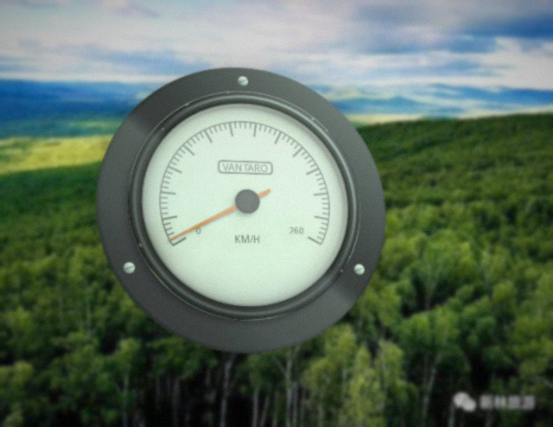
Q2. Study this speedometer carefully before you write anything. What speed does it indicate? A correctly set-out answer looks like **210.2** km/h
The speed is **4** km/h
